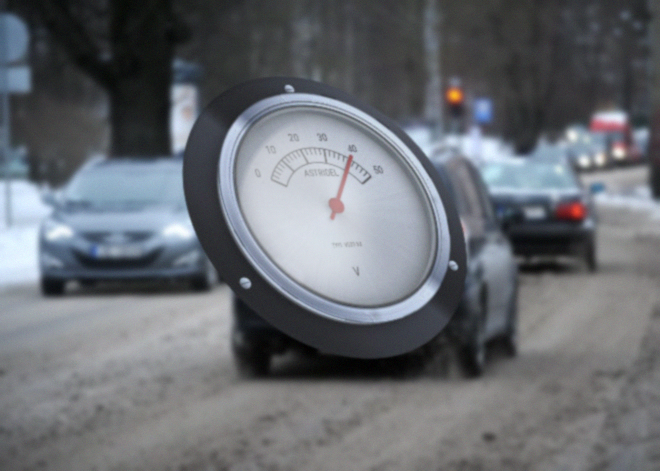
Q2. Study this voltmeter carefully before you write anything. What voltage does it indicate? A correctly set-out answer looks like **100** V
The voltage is **40** V
